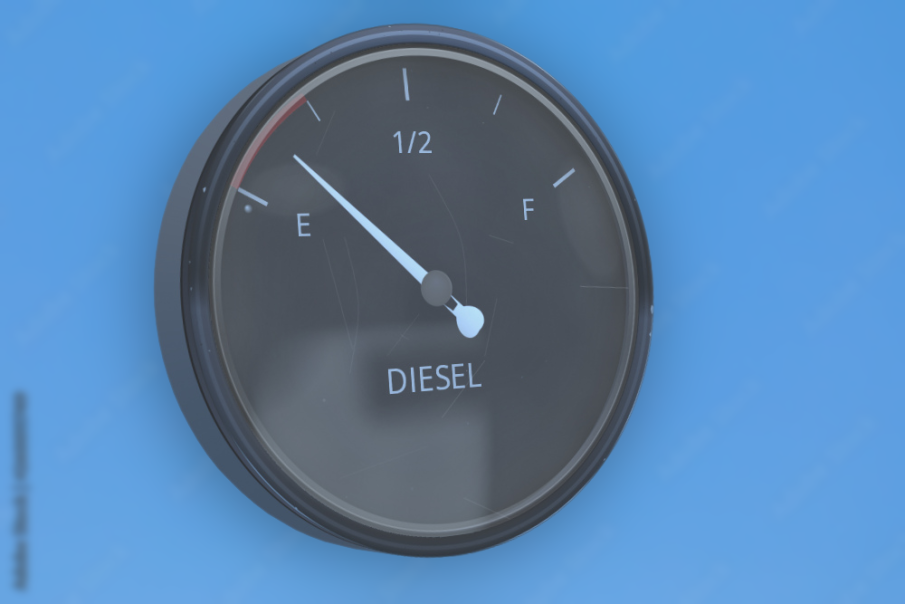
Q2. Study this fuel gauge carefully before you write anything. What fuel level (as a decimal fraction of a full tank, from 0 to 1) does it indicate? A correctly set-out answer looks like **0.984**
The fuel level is **0.125**
